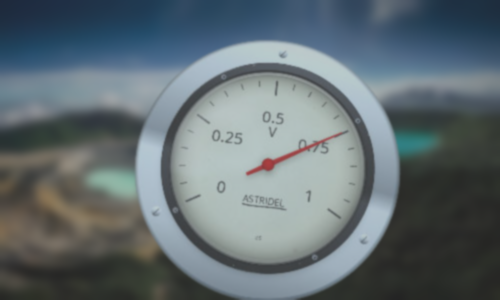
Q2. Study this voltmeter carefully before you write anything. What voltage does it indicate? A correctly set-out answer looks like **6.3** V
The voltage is **0.75** V
